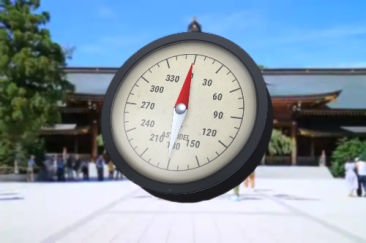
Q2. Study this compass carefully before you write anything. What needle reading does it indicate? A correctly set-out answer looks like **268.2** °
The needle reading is **0** °
